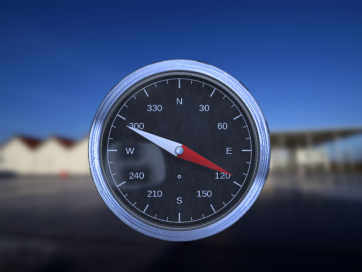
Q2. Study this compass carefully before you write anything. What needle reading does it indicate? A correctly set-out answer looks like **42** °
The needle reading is **115** °
